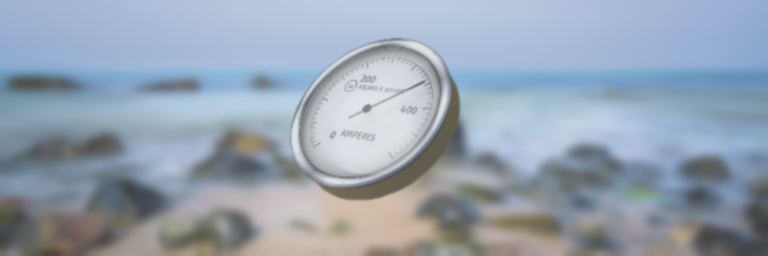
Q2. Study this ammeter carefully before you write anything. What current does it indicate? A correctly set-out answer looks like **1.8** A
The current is **350** A
